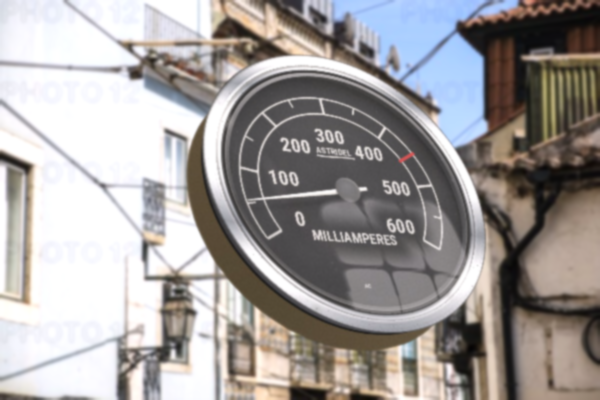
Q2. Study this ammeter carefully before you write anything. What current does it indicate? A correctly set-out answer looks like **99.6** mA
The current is **50** mA
